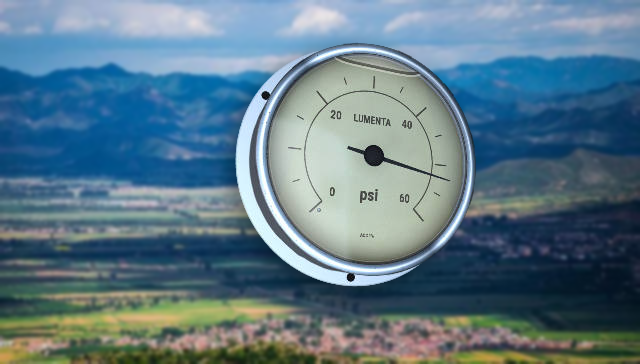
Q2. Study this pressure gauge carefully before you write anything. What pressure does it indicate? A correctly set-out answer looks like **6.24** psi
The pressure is **52.5** psi
